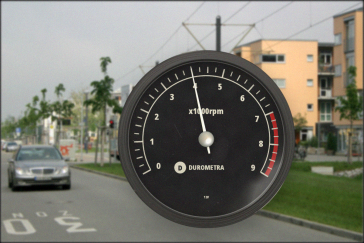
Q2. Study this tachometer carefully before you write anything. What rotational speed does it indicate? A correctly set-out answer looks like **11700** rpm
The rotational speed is **4000** rpm
